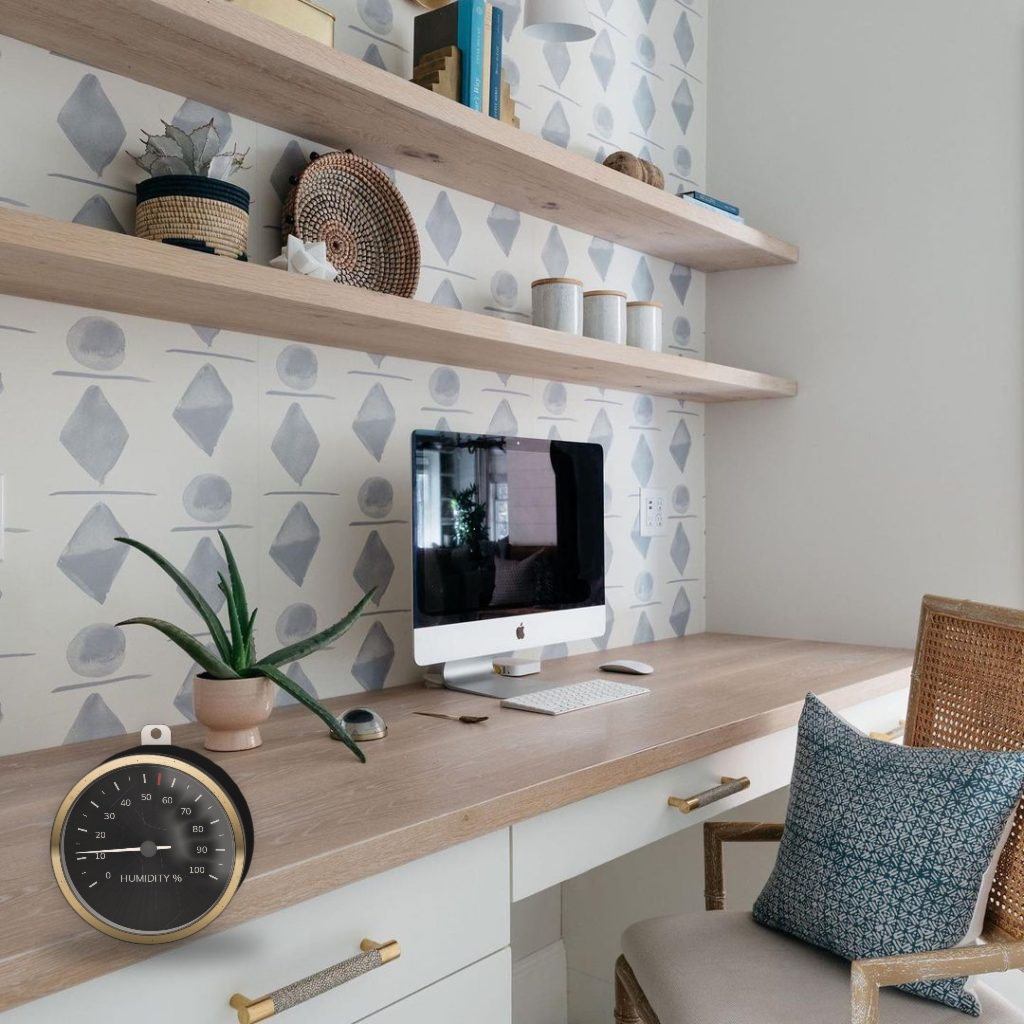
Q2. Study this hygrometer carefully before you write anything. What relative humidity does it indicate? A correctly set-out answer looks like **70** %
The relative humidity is **12.5** %
